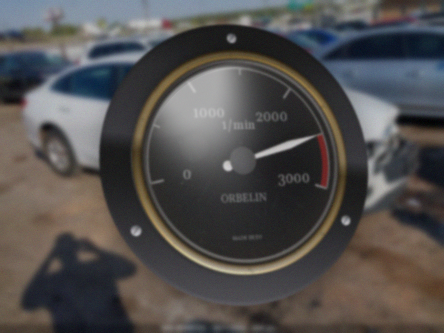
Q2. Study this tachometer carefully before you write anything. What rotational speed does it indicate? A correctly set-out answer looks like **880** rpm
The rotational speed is **2500** rpm
